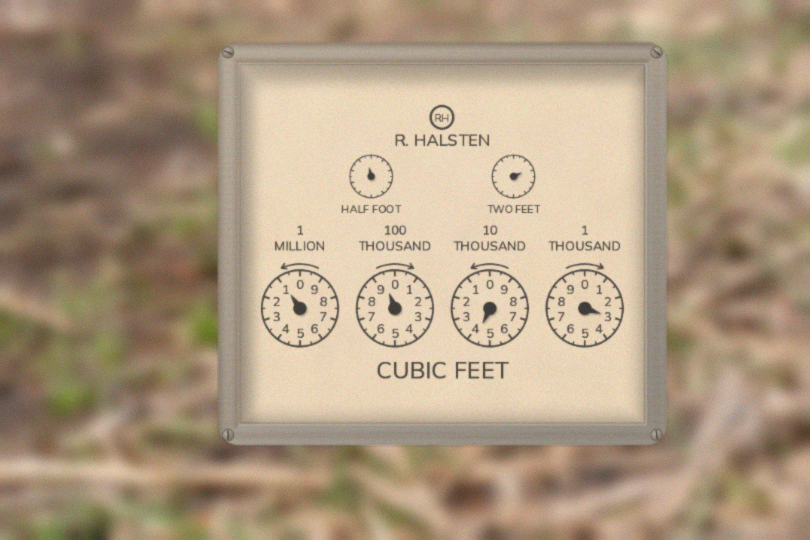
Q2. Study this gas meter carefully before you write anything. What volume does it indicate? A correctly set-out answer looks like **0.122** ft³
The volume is **94300** ft³
